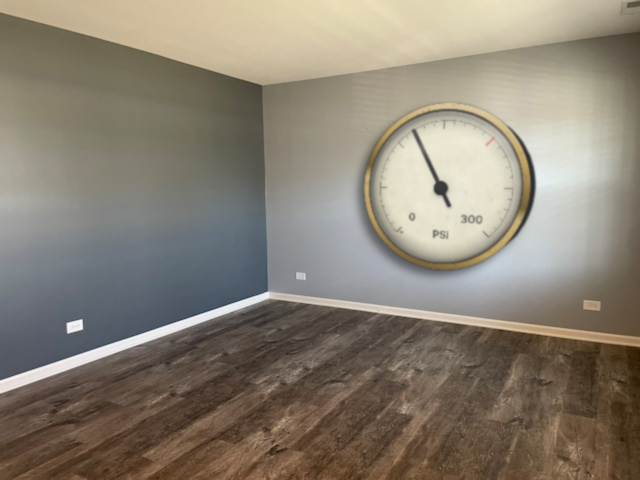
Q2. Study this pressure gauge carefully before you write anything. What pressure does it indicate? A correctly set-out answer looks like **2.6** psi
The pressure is **120** psi
